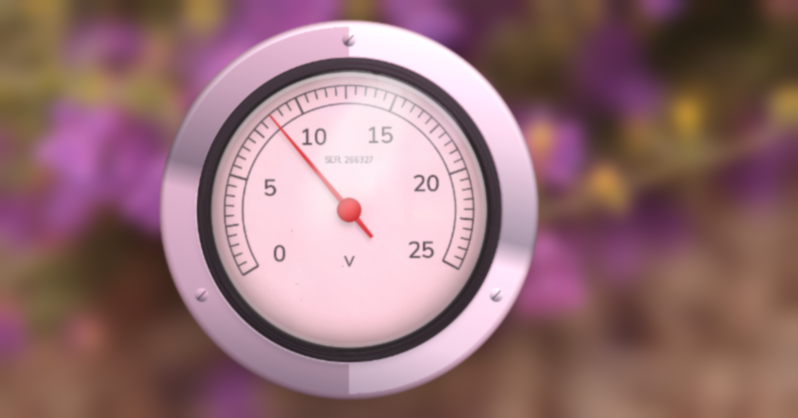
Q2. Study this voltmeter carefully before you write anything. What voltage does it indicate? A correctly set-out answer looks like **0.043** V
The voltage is **8.5** V
